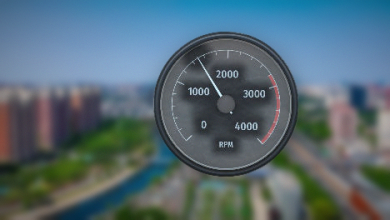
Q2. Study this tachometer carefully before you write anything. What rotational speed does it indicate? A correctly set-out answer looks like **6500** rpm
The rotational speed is **1500** rpm
